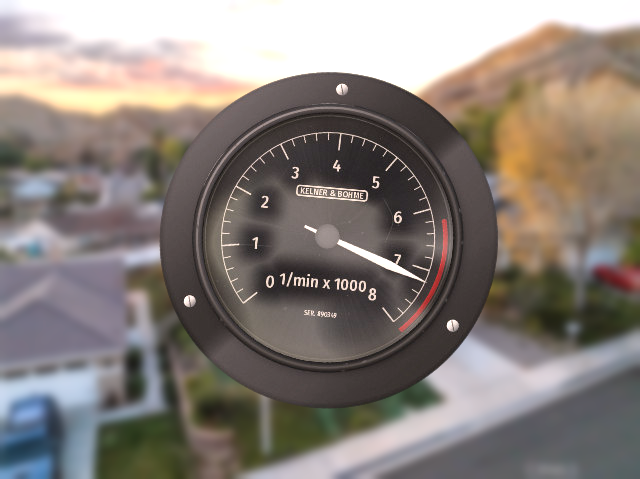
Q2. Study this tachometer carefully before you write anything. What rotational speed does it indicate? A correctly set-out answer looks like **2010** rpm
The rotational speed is **7200** rpm
